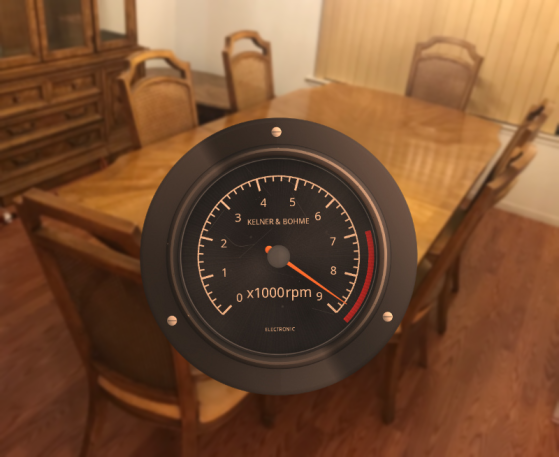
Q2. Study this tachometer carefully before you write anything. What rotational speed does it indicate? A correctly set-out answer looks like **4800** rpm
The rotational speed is **8700** rpm
